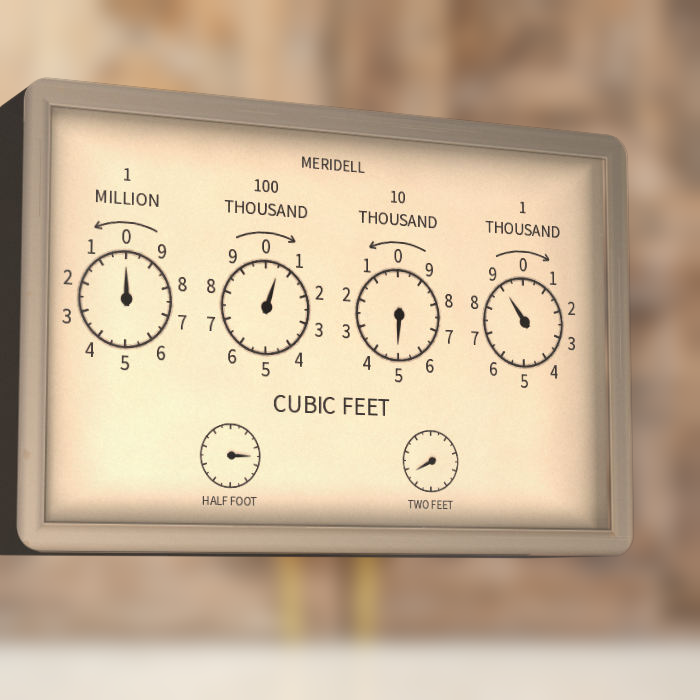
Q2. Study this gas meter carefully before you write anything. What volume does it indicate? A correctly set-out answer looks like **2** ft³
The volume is **4900** ft³
